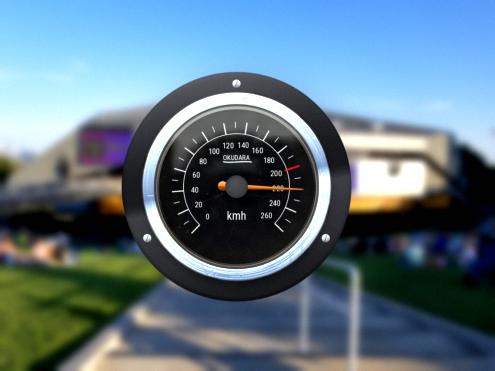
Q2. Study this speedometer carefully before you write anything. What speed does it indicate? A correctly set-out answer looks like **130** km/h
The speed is **220** km/h
